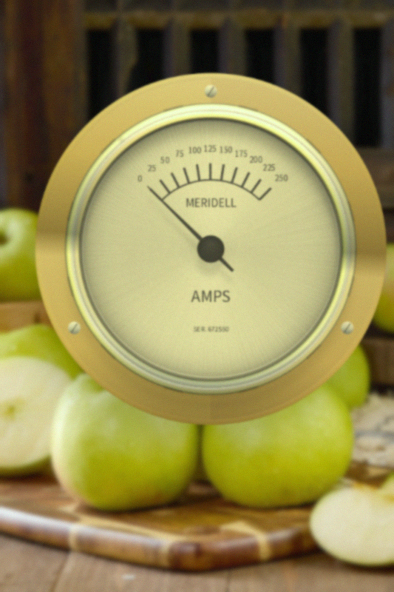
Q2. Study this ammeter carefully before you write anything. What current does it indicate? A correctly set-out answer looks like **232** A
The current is **0** A
